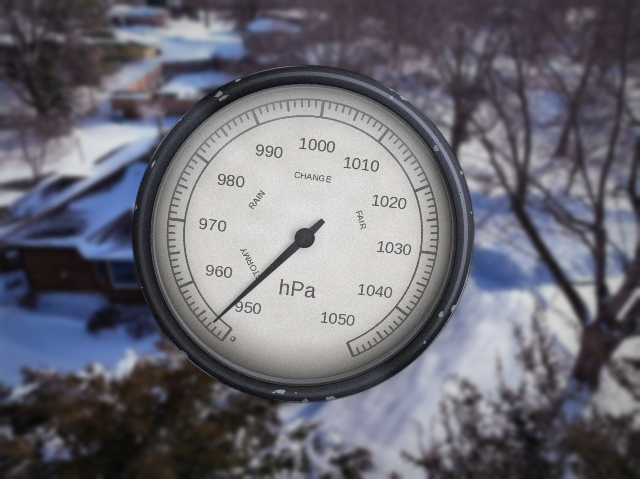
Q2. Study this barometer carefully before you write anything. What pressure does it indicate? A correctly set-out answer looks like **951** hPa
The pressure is **953** hPa
